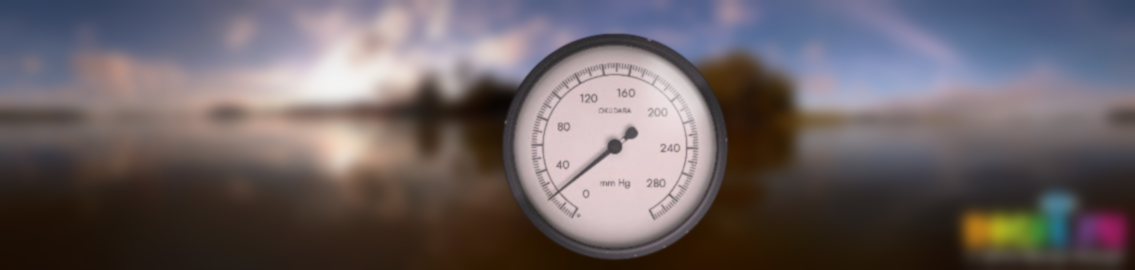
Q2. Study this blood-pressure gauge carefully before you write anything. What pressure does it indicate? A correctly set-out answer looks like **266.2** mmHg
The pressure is **20** mmHg
